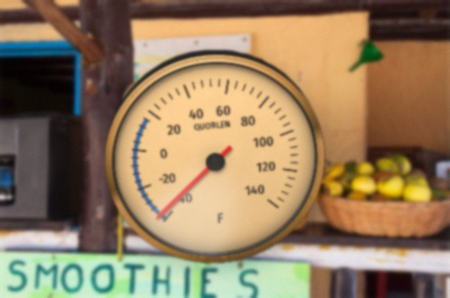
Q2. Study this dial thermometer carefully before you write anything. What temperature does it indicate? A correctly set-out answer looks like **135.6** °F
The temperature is **-36** °F
